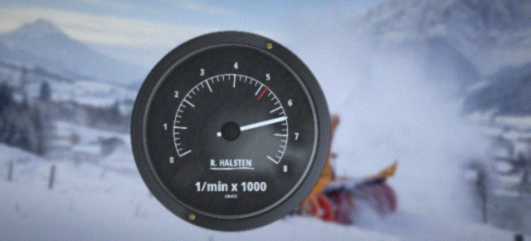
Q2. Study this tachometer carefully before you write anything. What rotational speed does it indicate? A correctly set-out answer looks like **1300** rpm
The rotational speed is **6400** rpm
